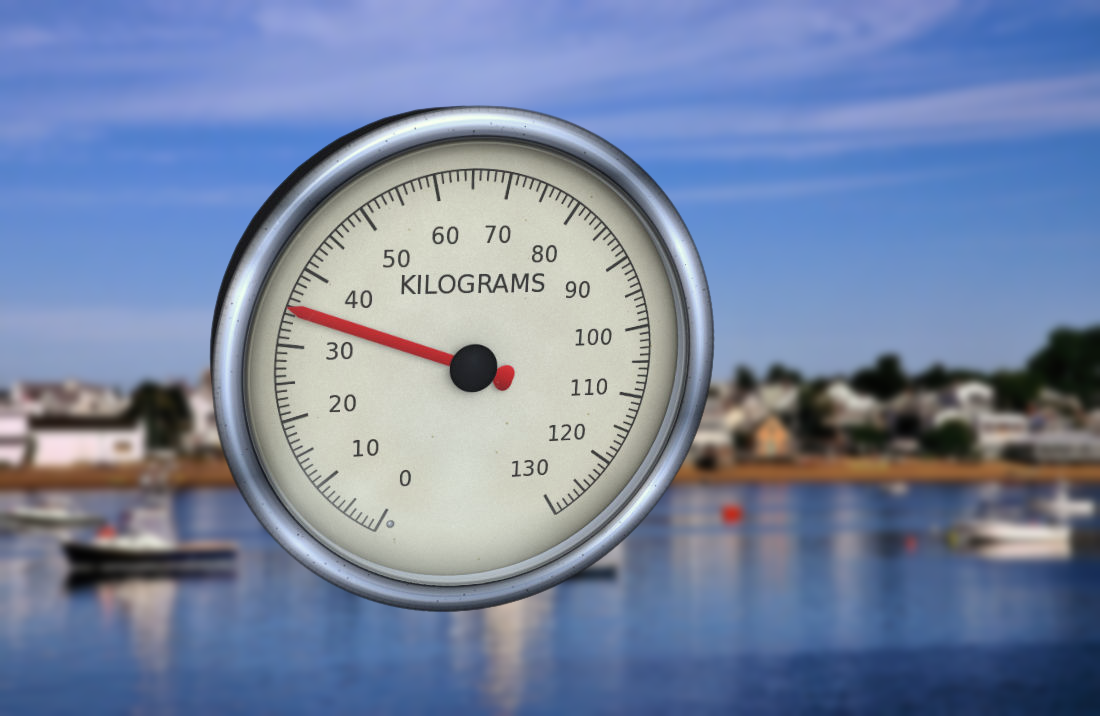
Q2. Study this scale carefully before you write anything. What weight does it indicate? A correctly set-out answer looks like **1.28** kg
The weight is **35** kg
